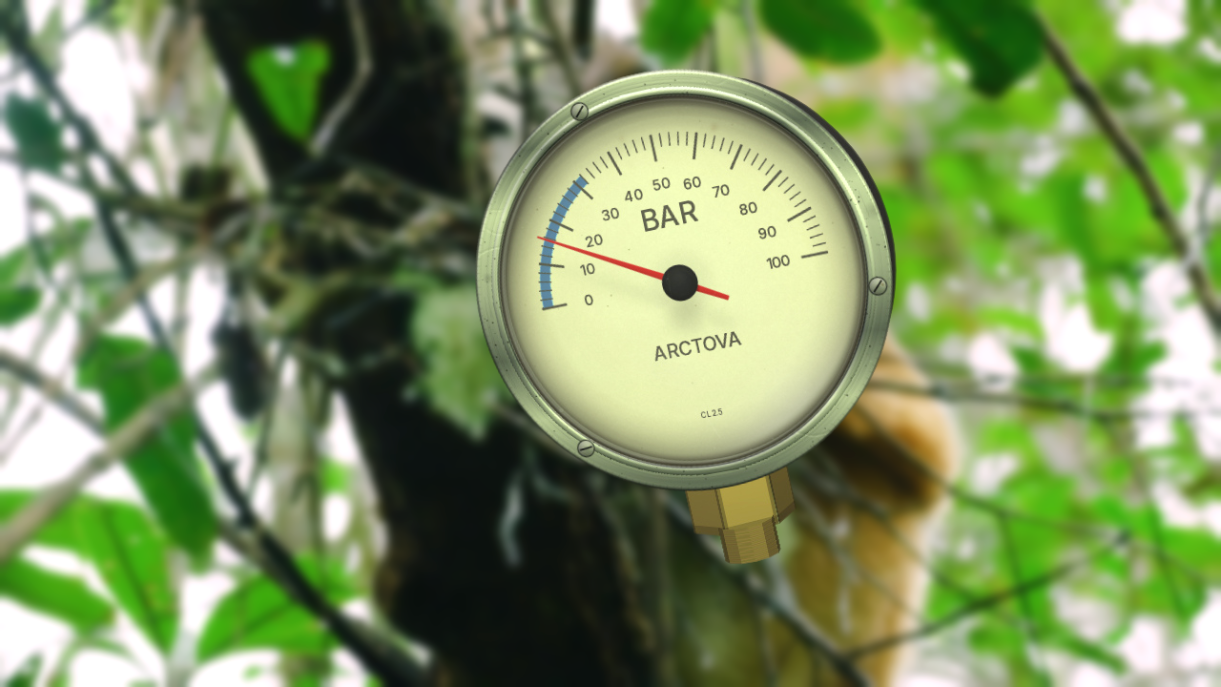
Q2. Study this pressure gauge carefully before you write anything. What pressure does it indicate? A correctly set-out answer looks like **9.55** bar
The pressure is **16** bar
